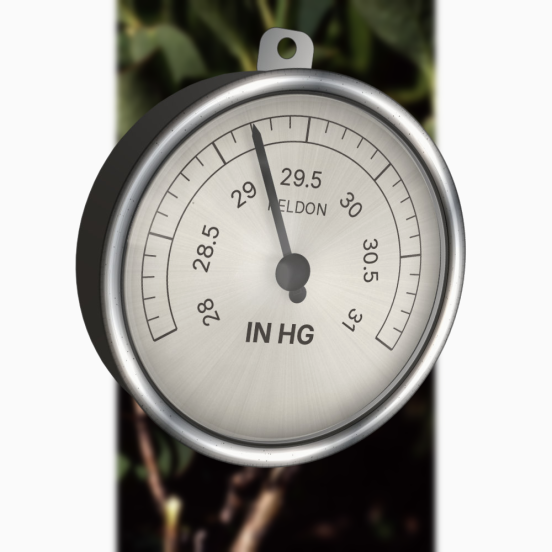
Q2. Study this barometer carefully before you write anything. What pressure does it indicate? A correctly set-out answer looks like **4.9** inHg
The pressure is **29.2** inHg
